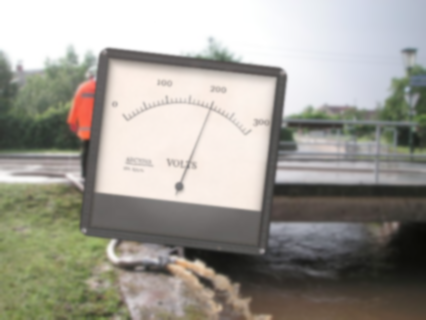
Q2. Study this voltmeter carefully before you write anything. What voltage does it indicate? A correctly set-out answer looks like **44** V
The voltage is **200** V
